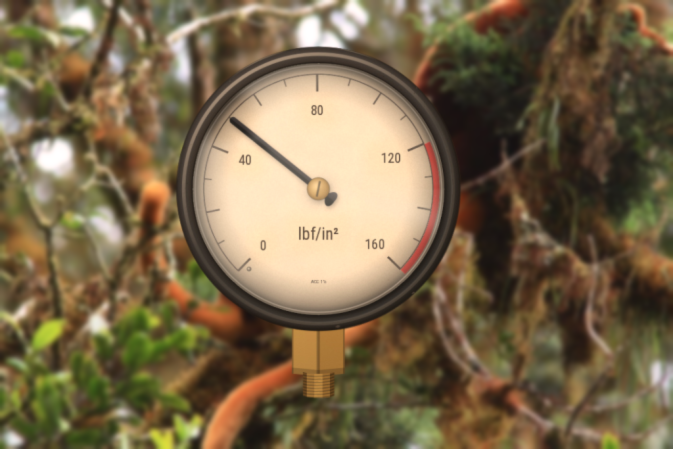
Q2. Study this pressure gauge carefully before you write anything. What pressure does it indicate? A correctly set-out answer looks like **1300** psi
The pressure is **50** psi
